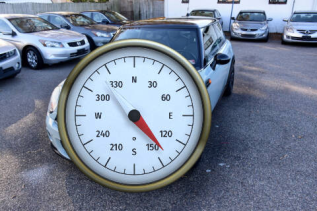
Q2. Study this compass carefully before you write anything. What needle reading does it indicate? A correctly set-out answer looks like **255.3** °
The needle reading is **140** °
